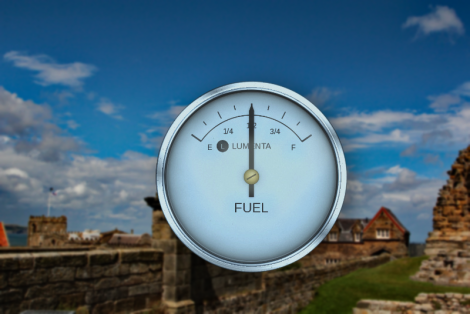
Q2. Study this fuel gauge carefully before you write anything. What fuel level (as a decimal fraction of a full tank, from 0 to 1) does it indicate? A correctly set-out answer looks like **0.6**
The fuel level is **0.5**
